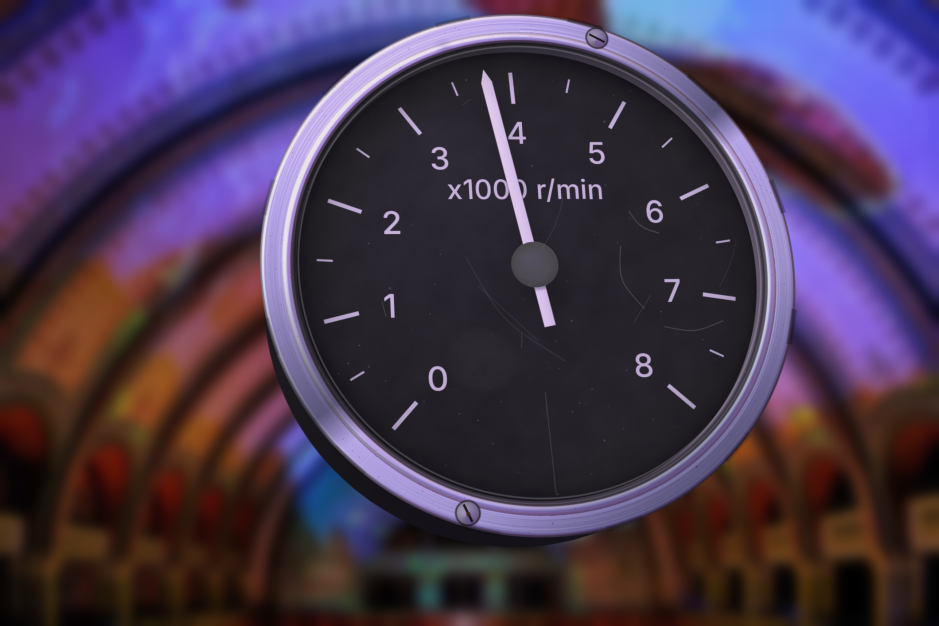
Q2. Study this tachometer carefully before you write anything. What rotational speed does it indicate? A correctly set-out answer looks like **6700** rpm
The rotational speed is **3750** rpm
